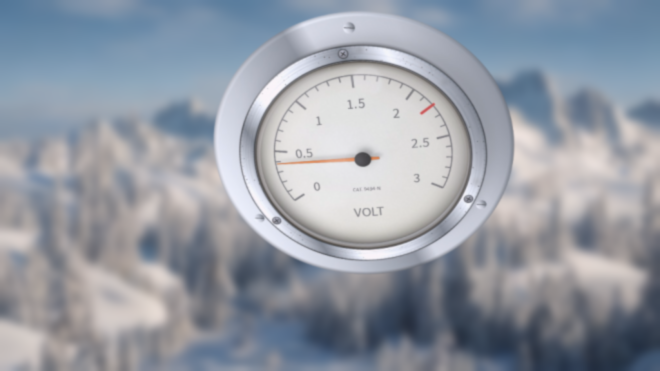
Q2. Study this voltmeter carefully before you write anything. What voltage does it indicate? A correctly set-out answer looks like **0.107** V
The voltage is **0.4** V
